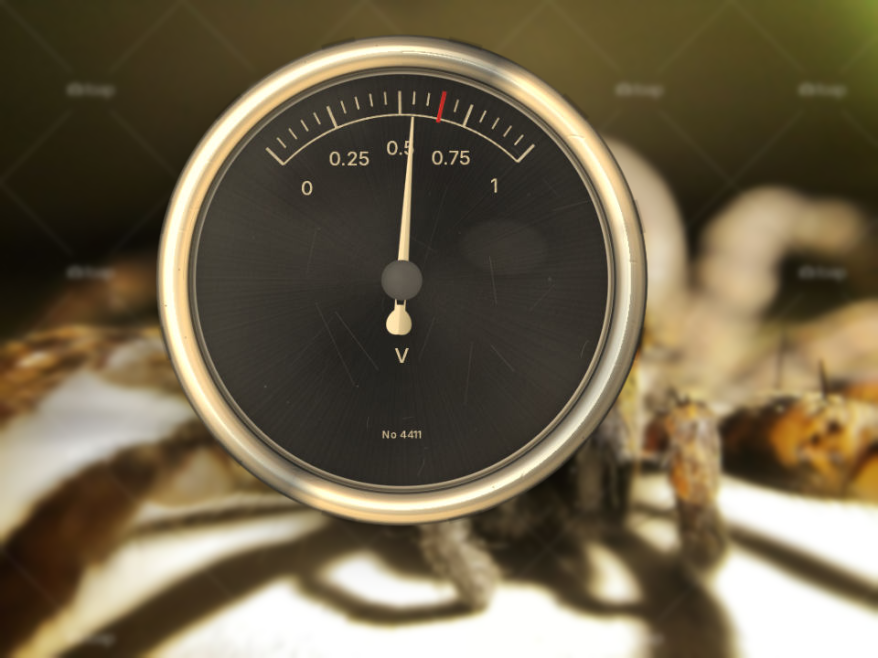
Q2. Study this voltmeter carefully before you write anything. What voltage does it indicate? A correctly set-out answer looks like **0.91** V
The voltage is **0.55** V
